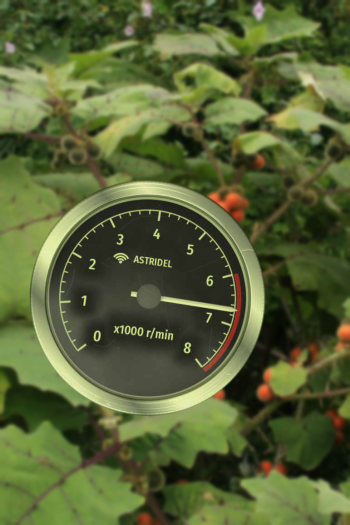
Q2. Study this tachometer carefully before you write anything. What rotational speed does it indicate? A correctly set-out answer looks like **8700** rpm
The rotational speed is **6700** rpm
